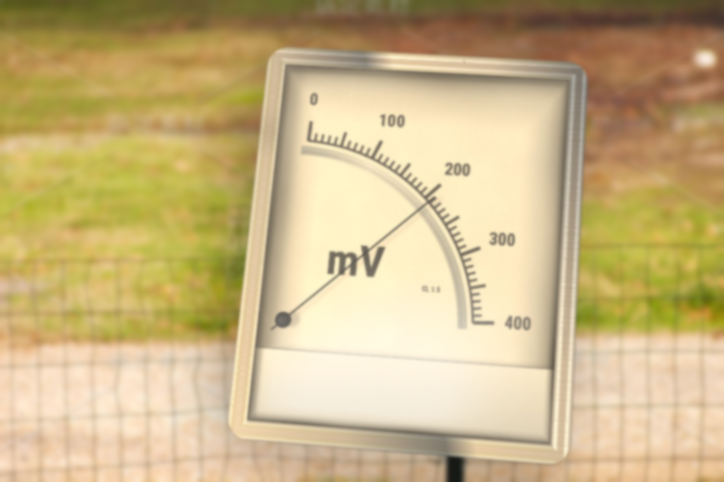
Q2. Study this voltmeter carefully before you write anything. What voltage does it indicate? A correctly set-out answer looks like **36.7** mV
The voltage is **210** mV
